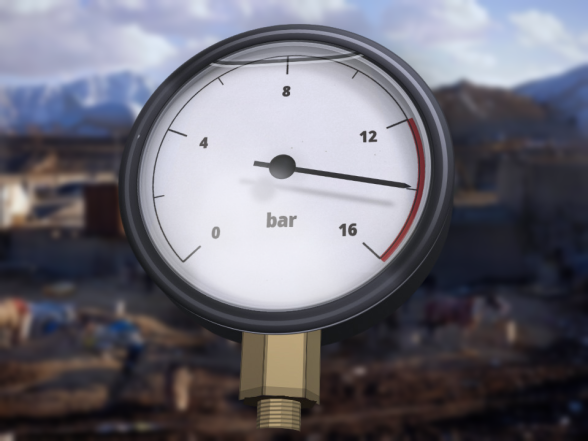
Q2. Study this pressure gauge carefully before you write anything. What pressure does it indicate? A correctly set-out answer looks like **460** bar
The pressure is **14** bar
